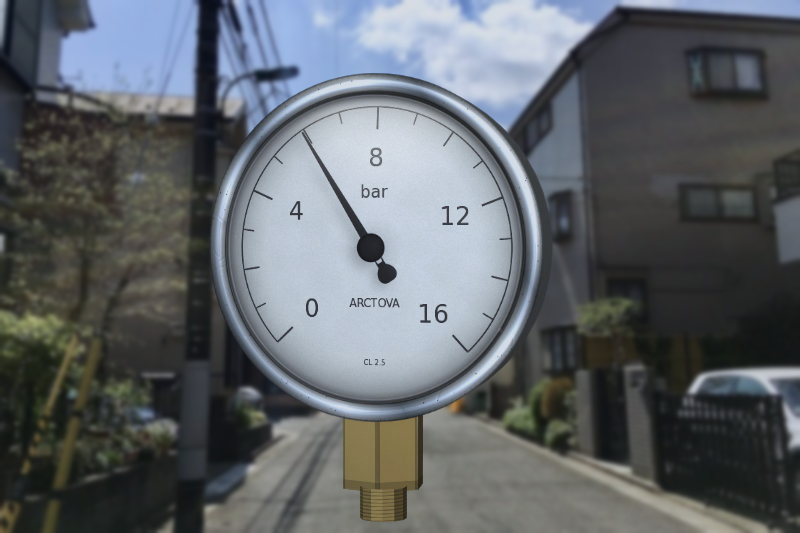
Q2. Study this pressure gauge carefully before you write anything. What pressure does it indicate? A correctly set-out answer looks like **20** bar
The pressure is **6** bar
